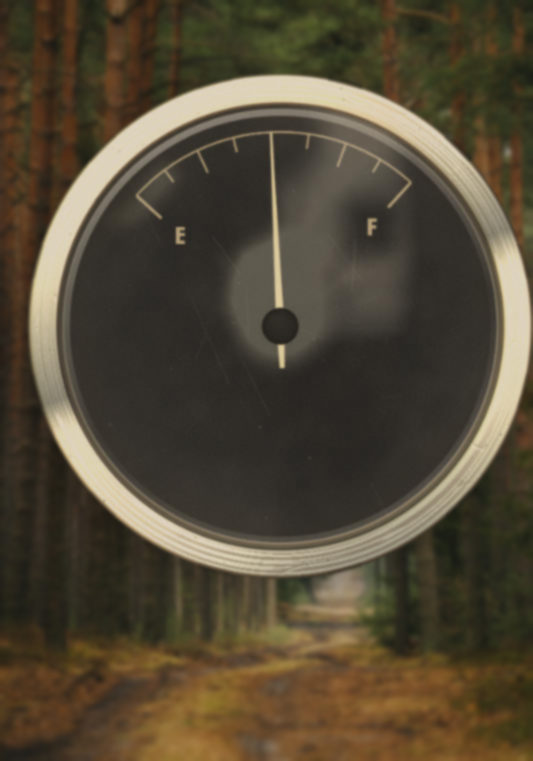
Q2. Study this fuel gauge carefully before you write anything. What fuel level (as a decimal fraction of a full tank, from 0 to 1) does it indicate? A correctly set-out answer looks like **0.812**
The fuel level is **0.5**
